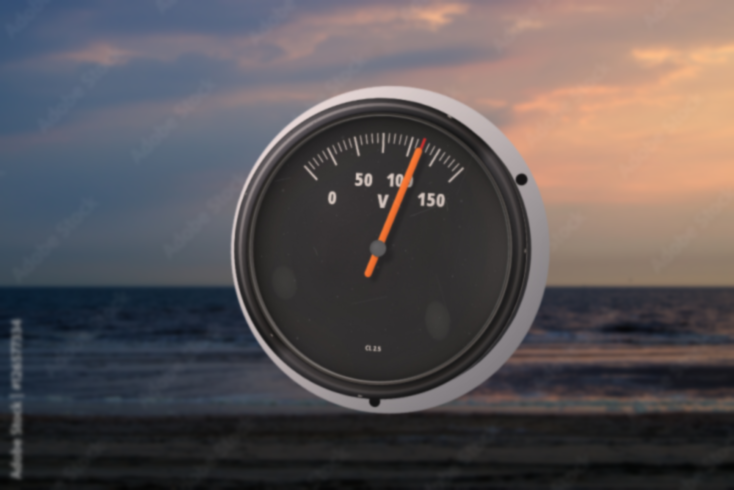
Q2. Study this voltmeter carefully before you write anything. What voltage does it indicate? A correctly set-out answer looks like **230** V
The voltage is **110** V
